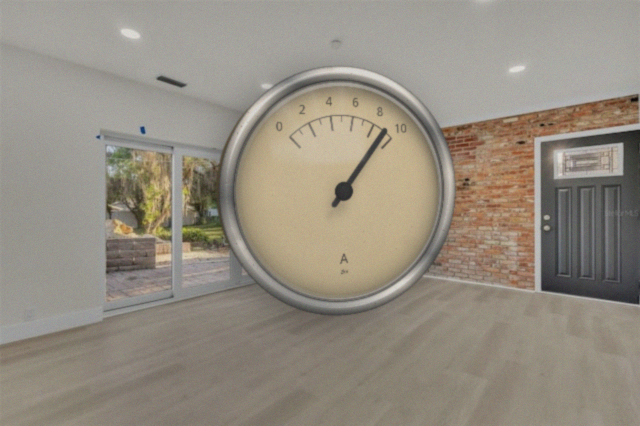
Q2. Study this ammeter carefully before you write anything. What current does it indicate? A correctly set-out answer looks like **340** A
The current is **9** A
